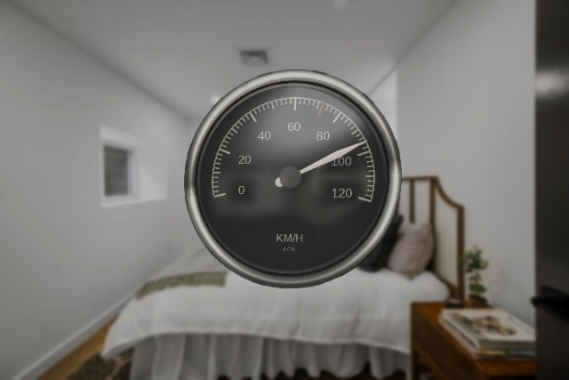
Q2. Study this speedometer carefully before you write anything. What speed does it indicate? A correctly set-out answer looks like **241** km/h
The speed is **96** km/h
